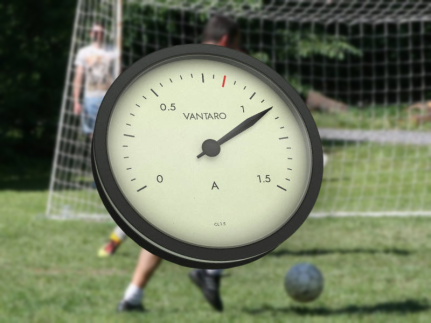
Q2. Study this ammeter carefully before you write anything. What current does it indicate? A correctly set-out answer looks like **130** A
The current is **1.1** A
